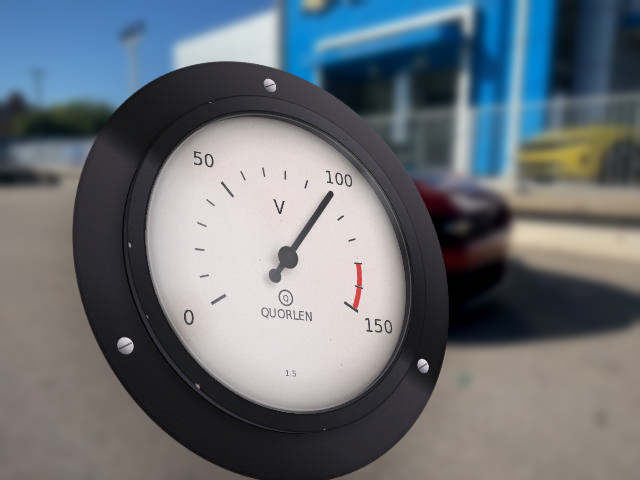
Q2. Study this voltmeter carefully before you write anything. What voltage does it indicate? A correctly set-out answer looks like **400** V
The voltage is **100** V
